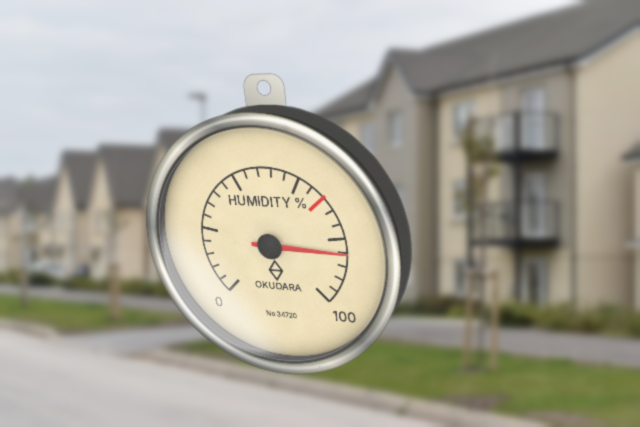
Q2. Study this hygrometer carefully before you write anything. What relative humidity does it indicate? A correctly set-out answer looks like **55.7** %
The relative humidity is **84** %
